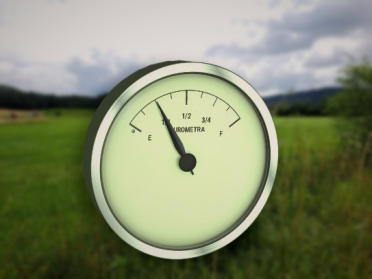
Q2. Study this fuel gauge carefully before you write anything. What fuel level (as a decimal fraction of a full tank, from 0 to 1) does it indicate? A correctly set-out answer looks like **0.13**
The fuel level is **0.25**
